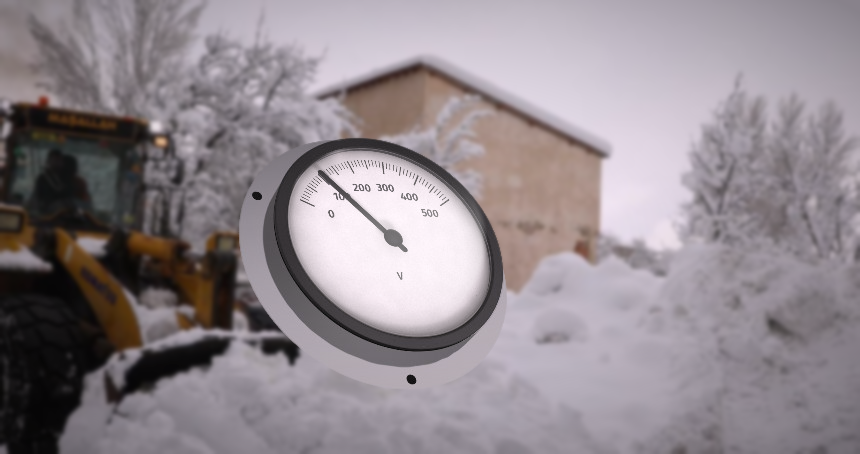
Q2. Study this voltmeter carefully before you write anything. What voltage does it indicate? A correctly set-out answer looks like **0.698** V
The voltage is **100** V
